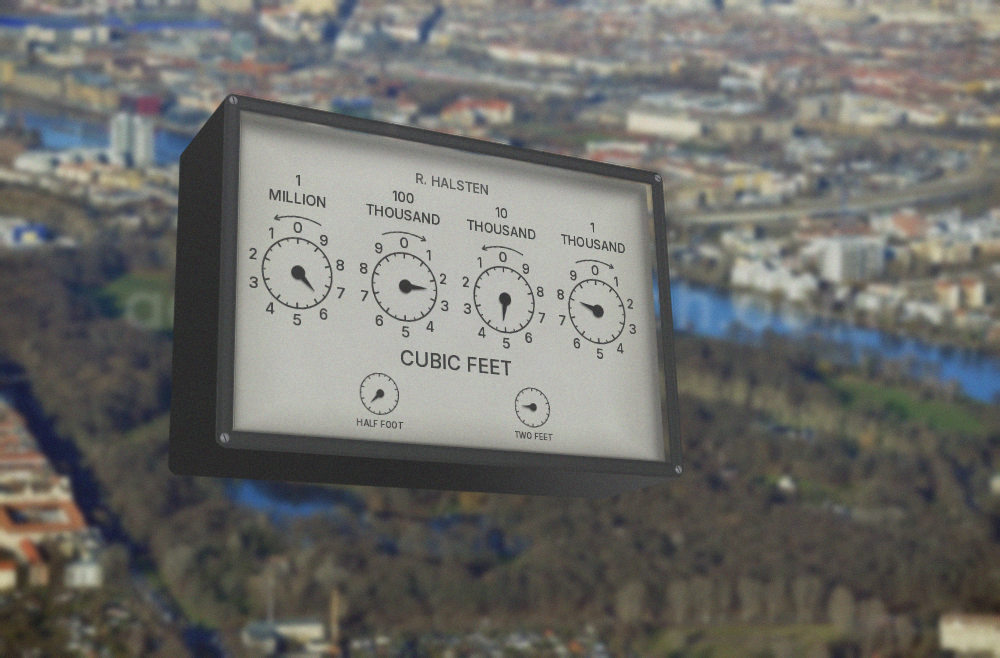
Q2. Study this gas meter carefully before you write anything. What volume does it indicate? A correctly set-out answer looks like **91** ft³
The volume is **624800** ft³
